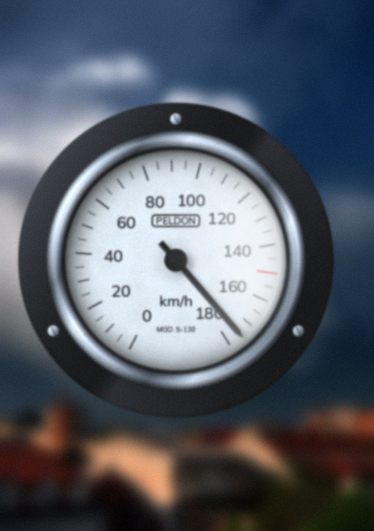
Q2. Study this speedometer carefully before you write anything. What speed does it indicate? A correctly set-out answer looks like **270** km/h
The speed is **175** km/h
